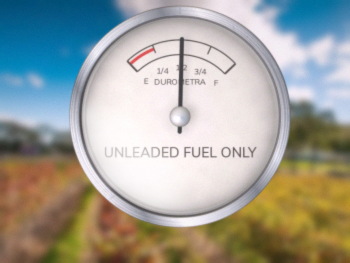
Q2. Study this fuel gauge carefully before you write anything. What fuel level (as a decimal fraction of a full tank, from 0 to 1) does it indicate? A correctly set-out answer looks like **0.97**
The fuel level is **0.5**
